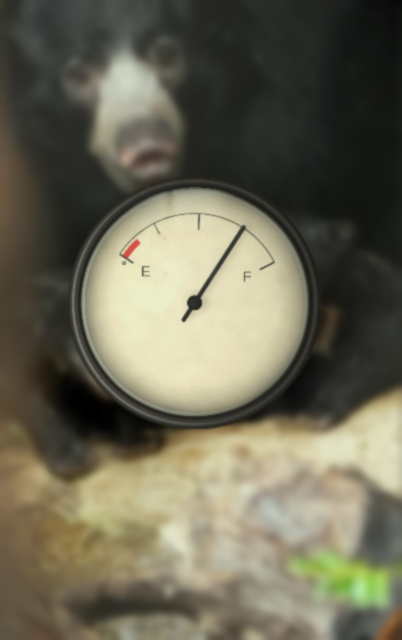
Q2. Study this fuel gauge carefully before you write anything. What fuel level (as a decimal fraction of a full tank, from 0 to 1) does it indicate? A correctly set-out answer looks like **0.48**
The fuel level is **0.75**
